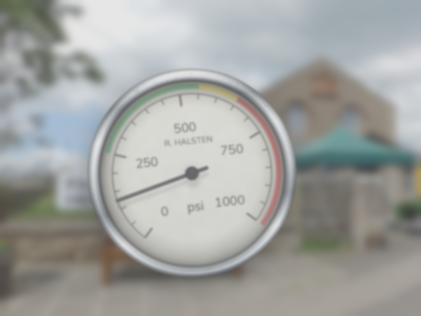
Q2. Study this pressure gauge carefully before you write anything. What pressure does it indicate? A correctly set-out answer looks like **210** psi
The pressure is **125** psi
